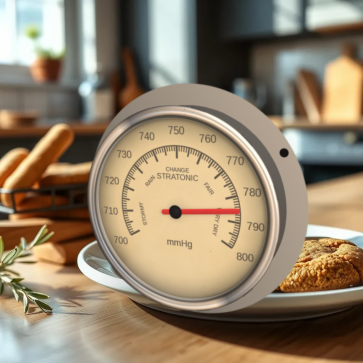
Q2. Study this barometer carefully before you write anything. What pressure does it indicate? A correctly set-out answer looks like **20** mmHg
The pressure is **785** mmHg
